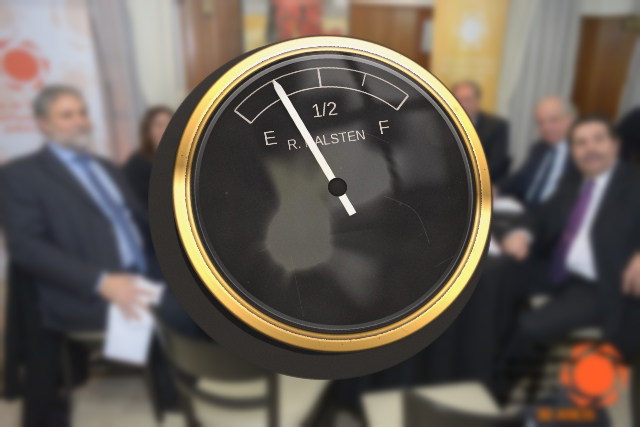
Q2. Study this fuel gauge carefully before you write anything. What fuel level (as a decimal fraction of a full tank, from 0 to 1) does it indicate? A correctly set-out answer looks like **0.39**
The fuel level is **0.25**
